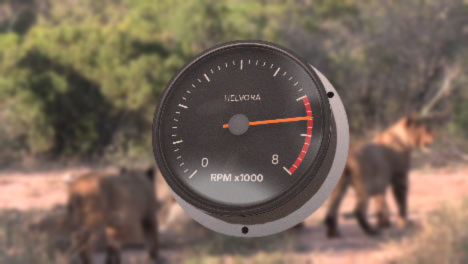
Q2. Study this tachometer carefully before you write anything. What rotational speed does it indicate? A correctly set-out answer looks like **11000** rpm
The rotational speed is **6600** rpm
